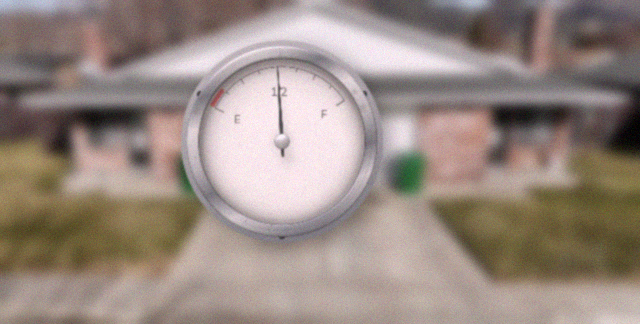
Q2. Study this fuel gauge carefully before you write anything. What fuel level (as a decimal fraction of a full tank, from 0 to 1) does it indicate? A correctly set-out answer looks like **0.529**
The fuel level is **0.5**
